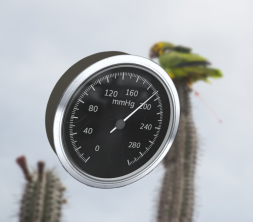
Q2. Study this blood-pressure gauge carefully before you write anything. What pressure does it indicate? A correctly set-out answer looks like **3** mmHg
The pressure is **190** mmHg
